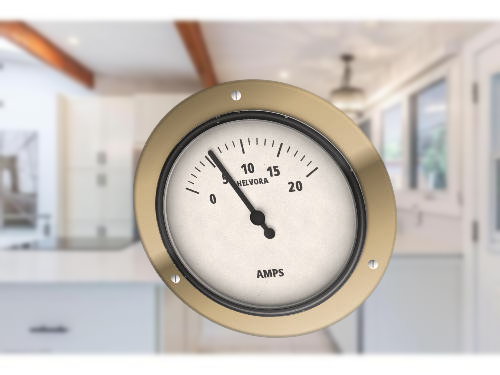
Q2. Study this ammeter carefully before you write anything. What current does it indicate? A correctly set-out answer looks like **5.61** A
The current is **6** A
